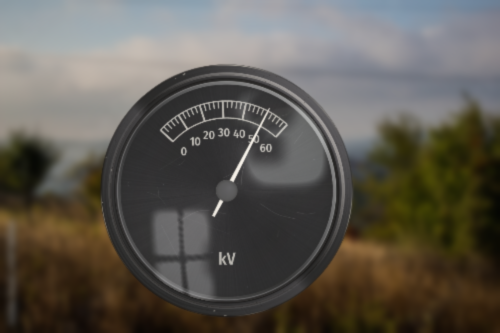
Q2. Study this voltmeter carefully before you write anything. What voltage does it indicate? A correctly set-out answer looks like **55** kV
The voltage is **50** kV
